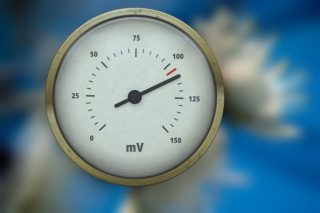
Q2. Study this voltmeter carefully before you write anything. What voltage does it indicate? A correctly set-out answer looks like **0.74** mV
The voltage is **110** mV
